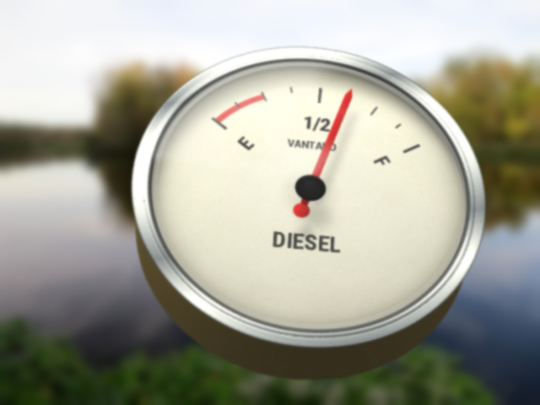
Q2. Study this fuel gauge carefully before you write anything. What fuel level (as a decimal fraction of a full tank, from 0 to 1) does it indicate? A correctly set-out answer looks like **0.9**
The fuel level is **0.625**
